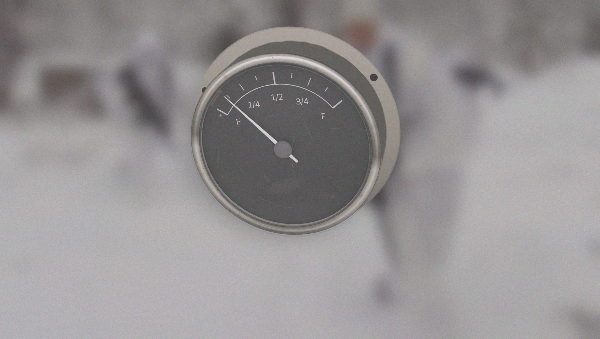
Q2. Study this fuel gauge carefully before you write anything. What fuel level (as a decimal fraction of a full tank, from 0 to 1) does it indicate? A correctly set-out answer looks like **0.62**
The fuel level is **0.125**
